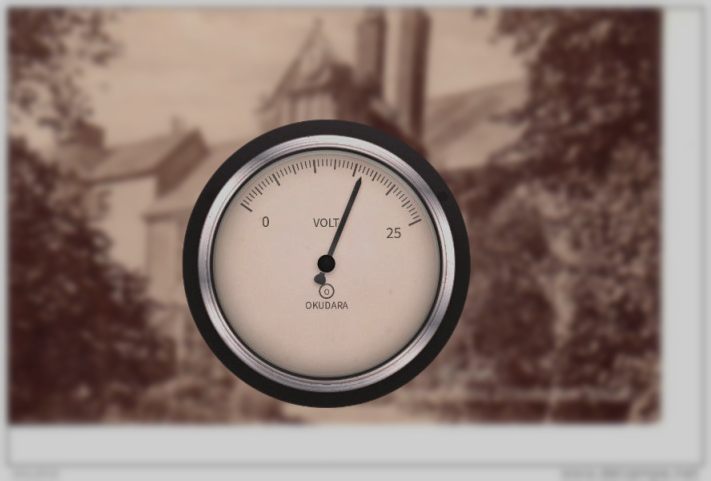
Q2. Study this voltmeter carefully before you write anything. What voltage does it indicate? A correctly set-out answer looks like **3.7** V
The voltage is **16** V
